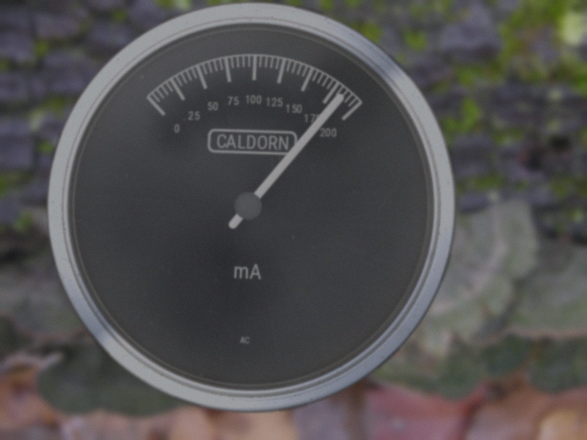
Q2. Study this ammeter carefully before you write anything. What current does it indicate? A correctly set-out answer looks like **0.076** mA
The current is **185** mA
